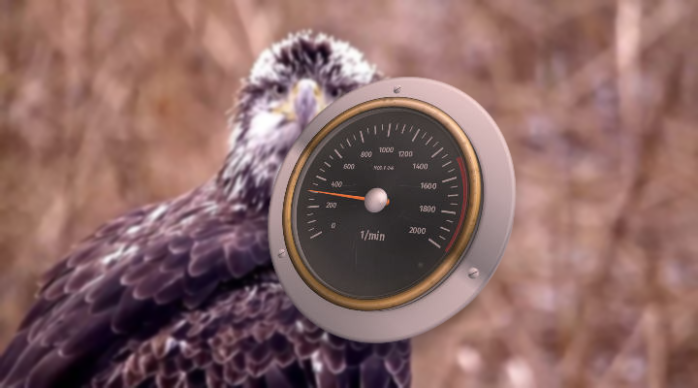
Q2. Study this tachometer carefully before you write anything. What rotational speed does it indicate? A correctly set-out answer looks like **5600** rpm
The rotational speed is **300** rpm
